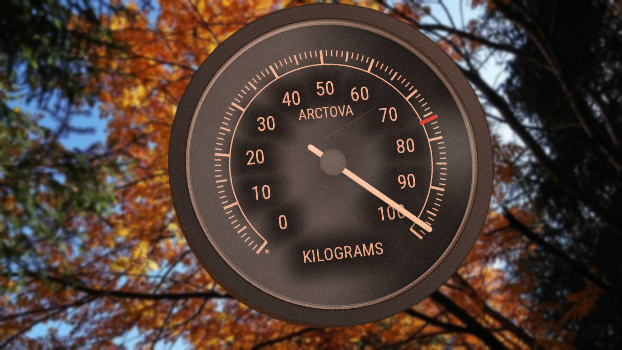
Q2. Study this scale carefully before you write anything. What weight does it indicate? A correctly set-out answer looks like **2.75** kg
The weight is **98** kg
